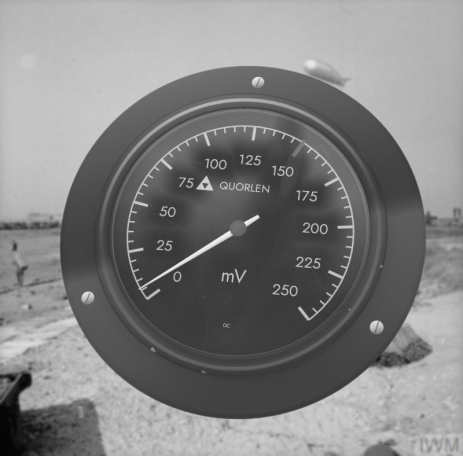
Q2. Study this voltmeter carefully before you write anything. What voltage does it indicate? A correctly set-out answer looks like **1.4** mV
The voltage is **5** mV
